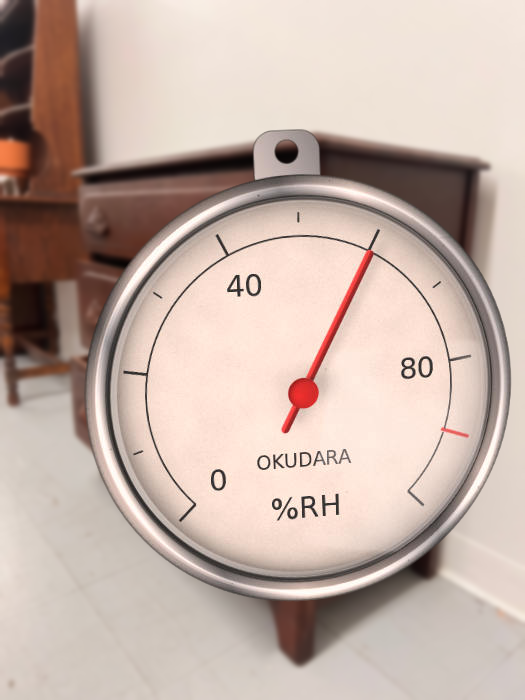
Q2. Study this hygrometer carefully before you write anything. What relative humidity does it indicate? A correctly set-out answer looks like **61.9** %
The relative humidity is **60** %
